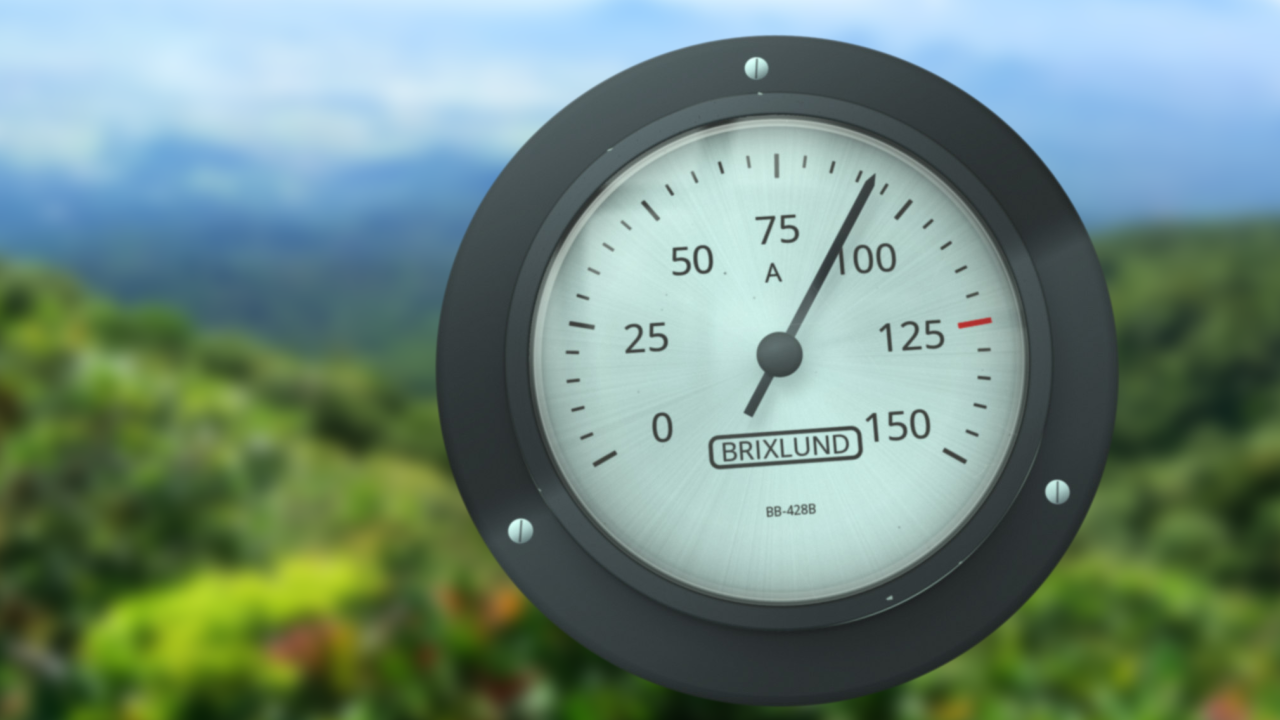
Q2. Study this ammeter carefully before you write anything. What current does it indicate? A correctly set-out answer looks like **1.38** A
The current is **92.5** A
